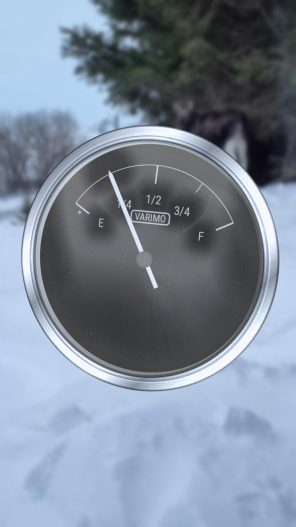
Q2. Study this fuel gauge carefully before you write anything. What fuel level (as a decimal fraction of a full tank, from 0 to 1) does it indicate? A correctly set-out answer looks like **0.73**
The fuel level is **0.25**
